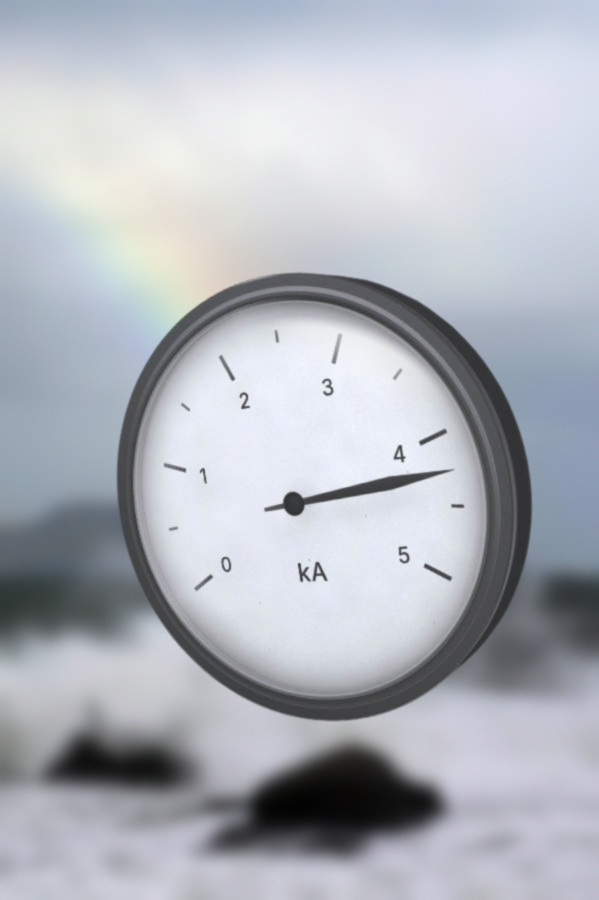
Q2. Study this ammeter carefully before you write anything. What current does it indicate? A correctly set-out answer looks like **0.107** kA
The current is **4.25** kA
